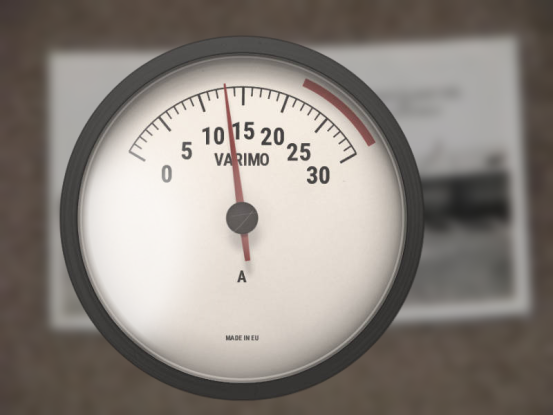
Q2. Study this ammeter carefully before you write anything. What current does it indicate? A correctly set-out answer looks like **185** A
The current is **13** A
